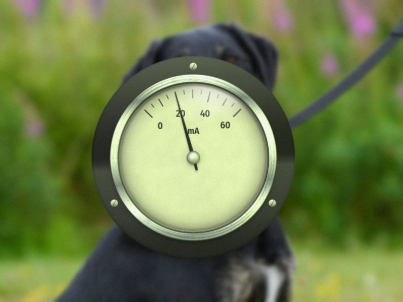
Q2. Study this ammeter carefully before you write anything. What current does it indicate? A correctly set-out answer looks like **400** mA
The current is **20** mA
